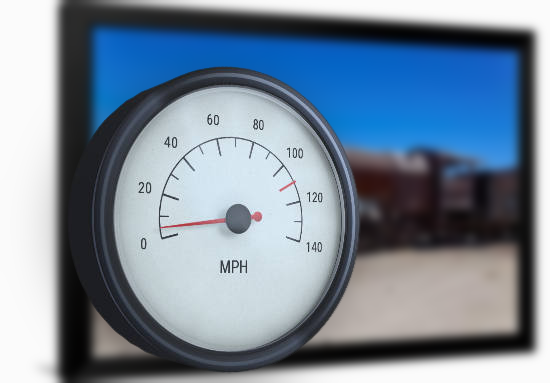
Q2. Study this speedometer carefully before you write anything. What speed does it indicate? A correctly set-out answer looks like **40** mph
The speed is **5** mph
